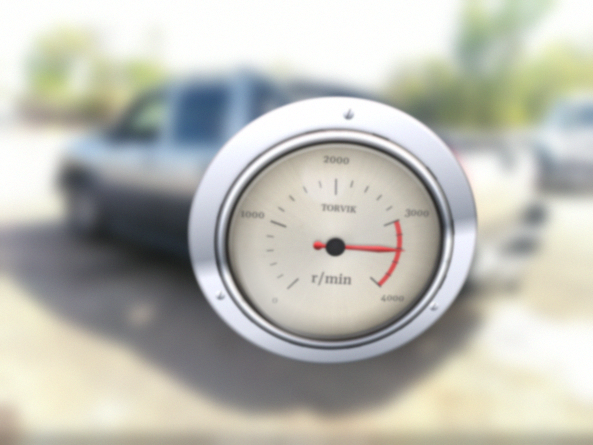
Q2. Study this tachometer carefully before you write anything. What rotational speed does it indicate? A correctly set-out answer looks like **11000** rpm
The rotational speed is **3400** rpm
